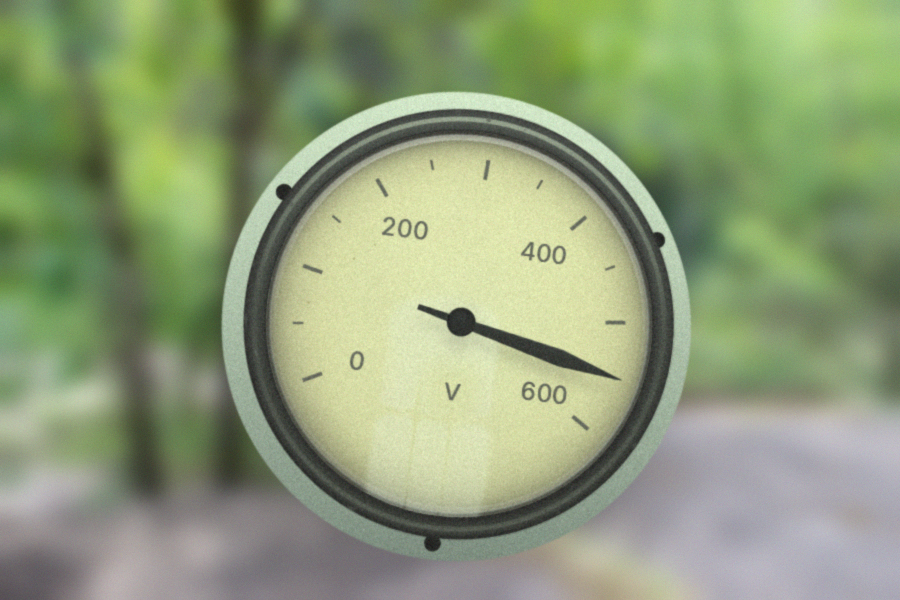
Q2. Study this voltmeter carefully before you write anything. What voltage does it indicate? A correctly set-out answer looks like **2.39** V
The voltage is **550** V
